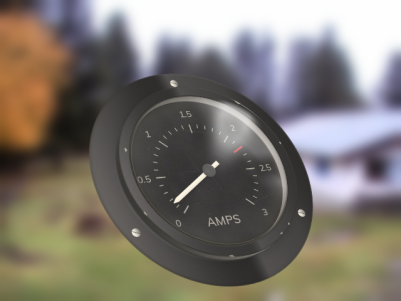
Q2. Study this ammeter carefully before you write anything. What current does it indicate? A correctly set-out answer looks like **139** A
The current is **0.15** A
